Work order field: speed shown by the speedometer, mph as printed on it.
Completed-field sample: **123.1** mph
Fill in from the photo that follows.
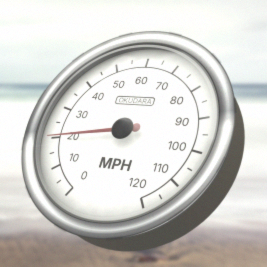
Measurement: **20** mph
